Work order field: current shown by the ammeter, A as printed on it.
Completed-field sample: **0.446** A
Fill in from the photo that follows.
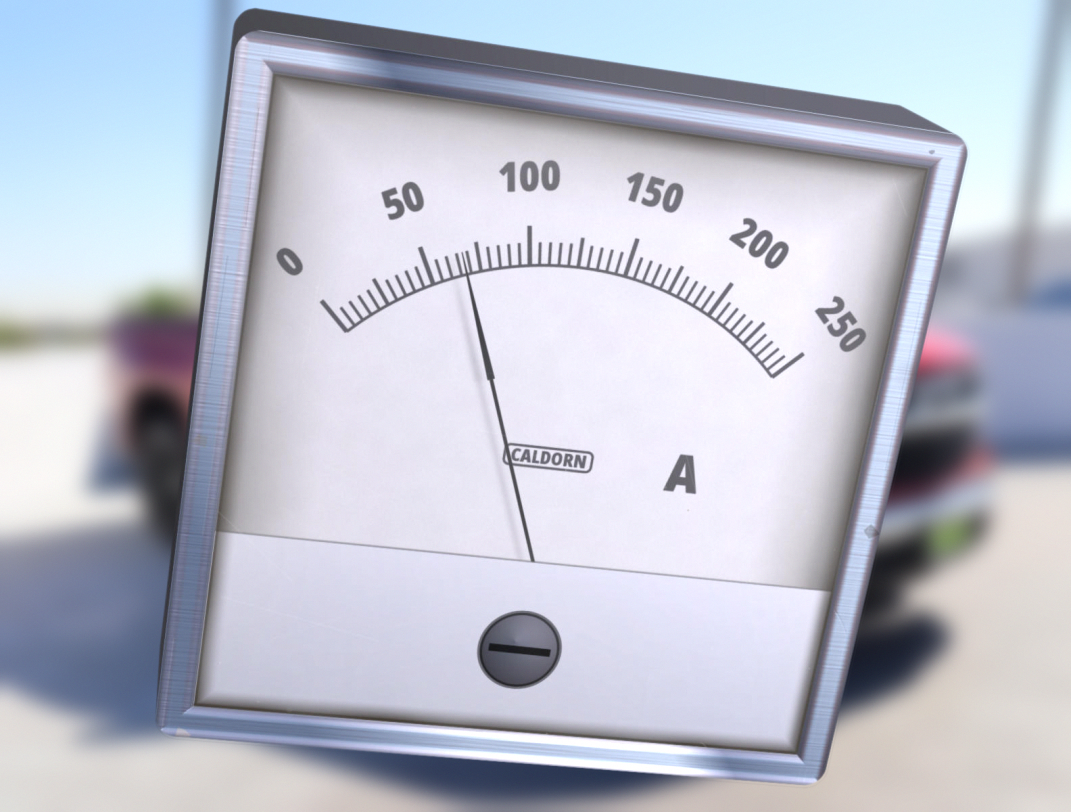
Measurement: **67.5** A
